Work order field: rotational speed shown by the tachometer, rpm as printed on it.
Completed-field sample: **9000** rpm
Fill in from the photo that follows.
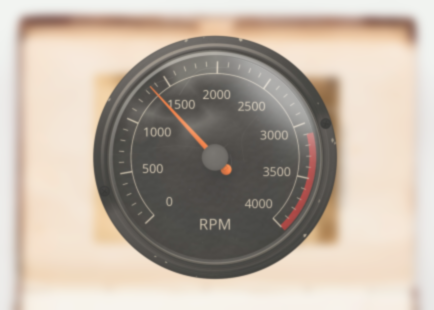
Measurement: **1350** rpm
